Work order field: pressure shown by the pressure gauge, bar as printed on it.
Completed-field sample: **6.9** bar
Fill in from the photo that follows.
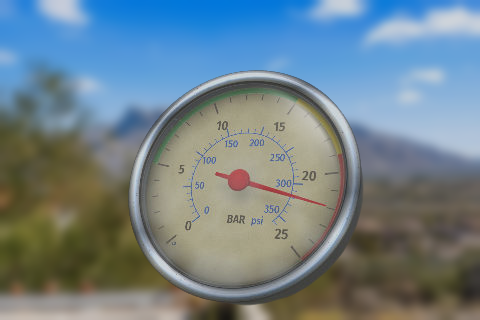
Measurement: **22** bar
